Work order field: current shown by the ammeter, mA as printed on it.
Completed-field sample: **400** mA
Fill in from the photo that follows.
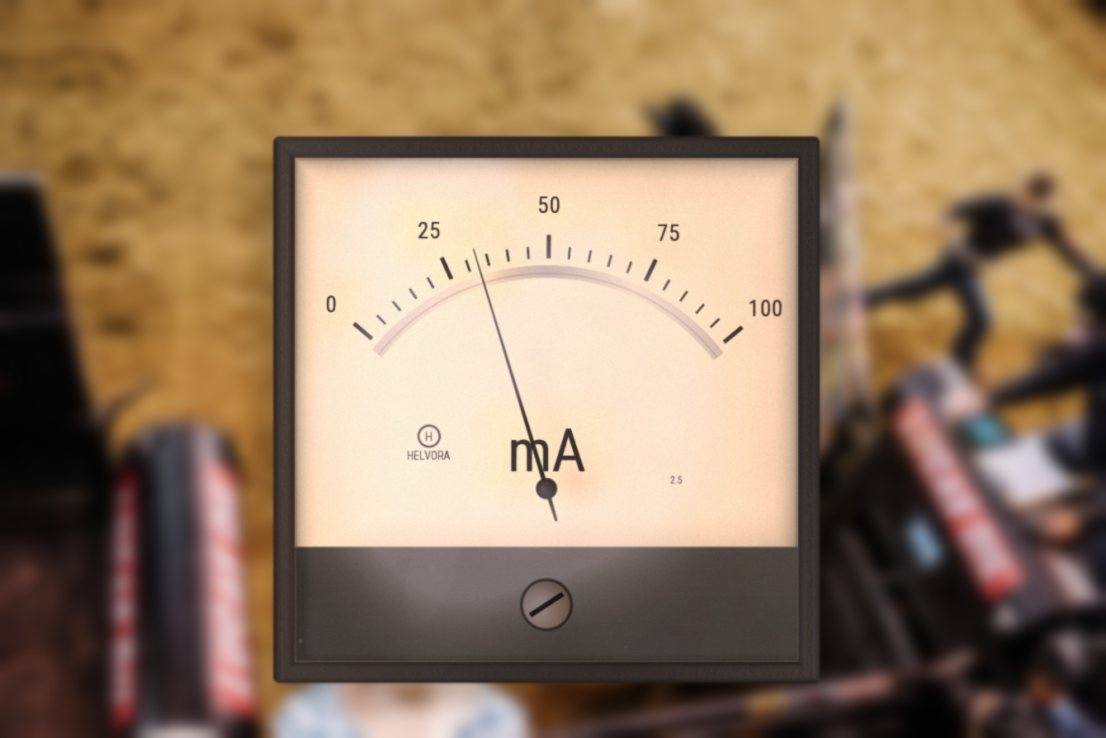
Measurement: **32.5** mA
